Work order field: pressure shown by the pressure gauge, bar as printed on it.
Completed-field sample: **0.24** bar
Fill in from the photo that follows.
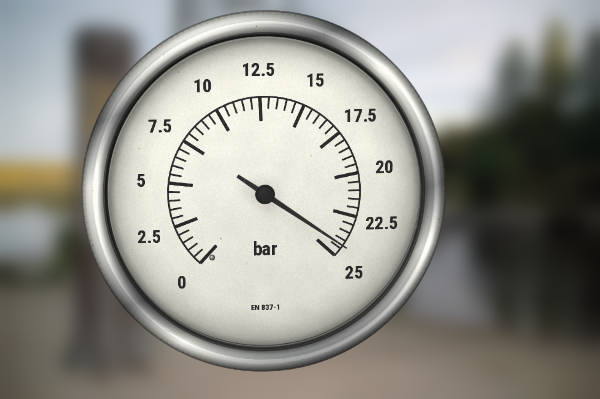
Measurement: **24.25** bar
